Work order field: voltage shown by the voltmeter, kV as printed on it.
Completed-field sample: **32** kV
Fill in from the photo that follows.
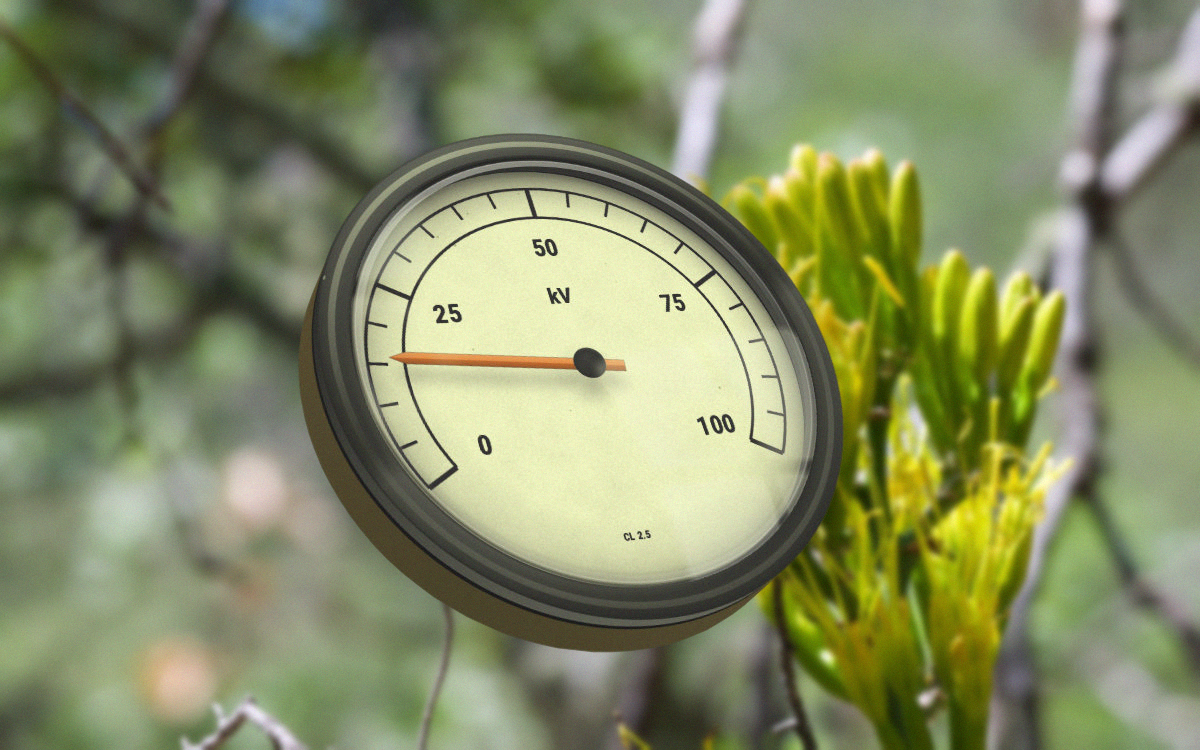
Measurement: **15** kV
